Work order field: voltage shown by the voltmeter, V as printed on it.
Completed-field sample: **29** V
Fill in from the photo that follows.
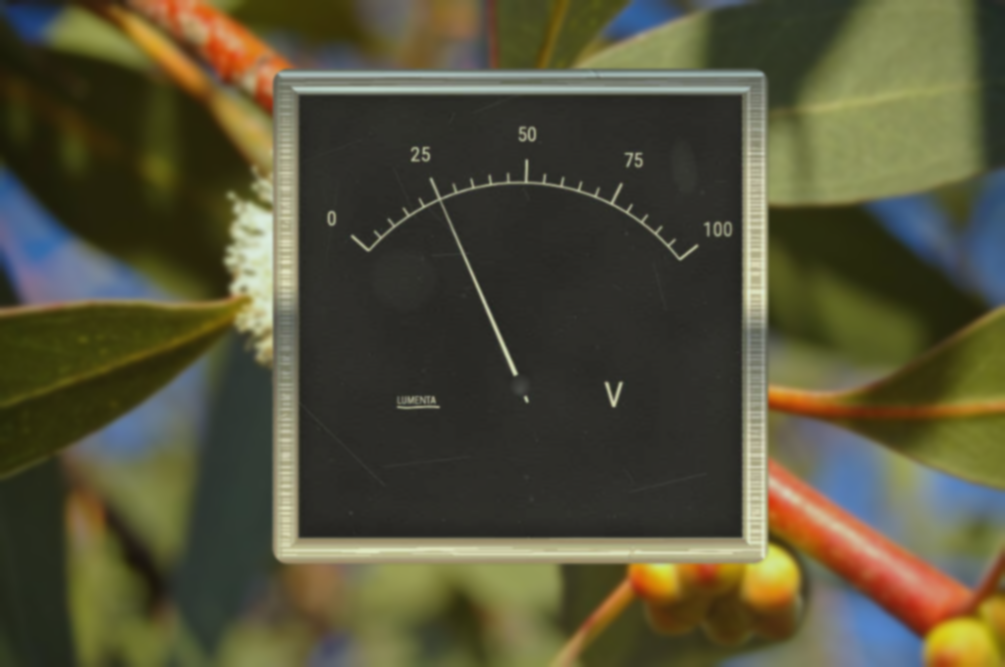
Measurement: **25** V
